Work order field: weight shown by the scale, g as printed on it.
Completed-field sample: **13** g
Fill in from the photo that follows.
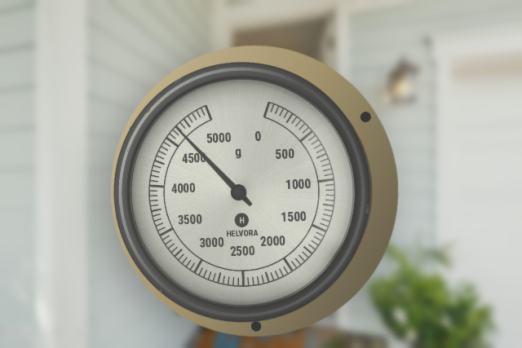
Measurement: **4650** g
